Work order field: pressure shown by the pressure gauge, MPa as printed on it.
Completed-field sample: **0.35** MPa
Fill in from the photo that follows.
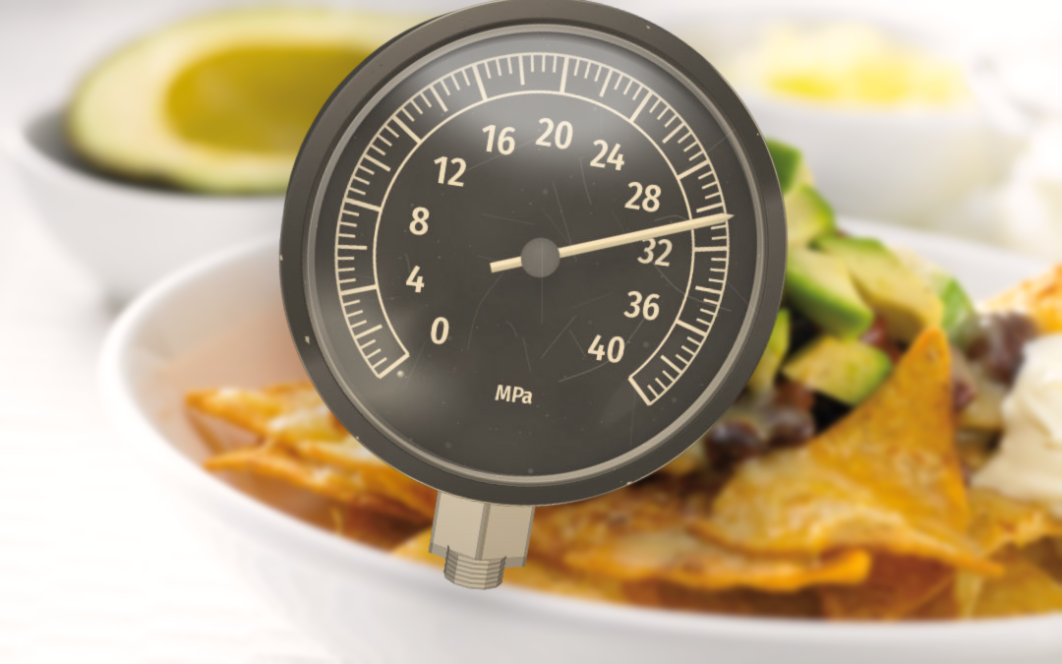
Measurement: **30.5** MPa
